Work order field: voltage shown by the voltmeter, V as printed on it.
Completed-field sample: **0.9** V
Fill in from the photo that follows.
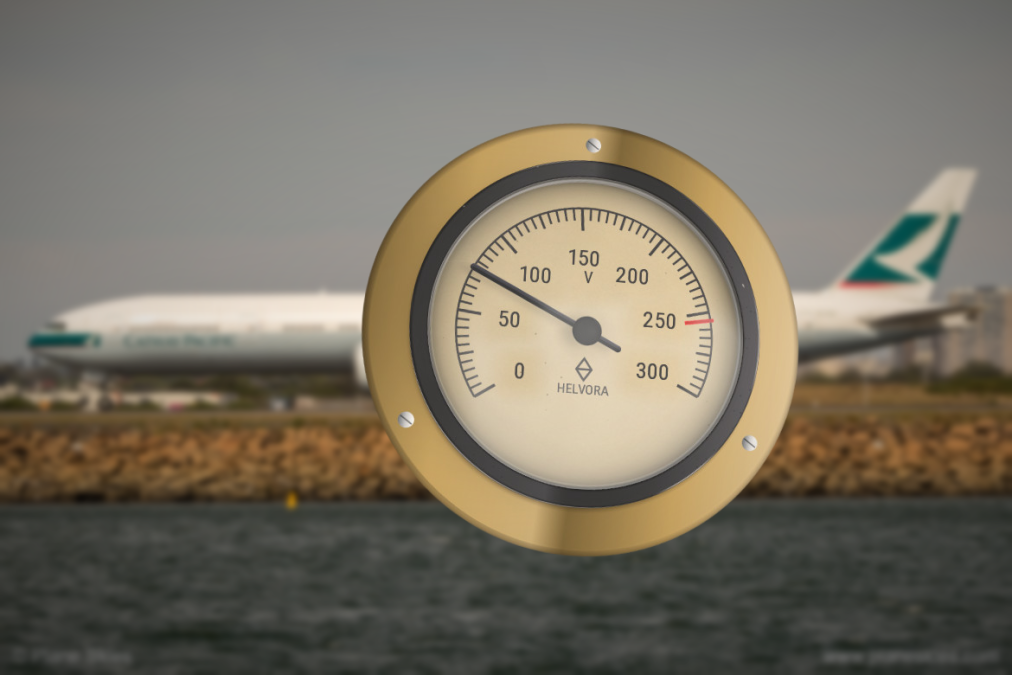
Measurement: **75** V
